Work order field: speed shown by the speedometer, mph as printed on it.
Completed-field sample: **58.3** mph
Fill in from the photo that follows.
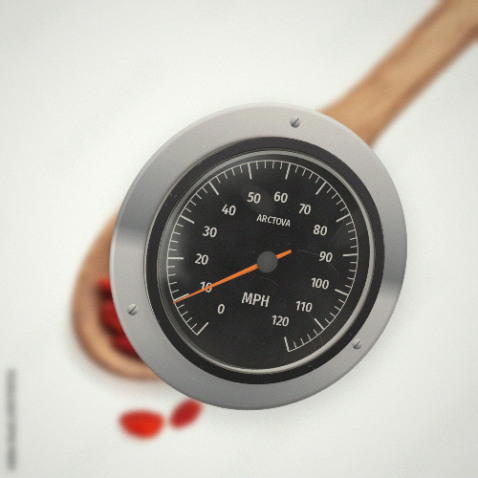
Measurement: **10** mph
